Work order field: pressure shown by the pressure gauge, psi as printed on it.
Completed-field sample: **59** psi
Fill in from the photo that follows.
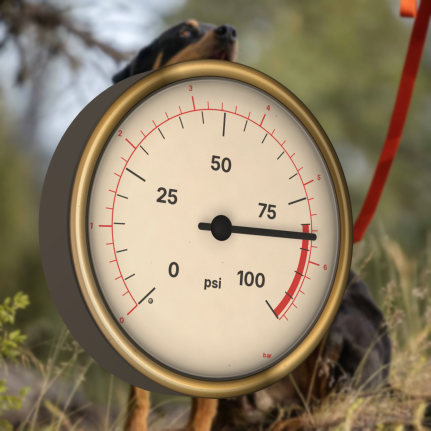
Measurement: **82.5** psi
